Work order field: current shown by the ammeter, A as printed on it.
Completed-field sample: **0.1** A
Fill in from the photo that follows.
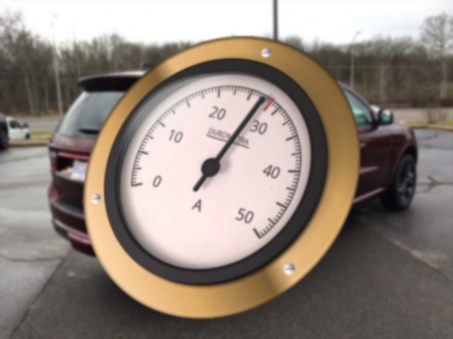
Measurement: **27.5** A
